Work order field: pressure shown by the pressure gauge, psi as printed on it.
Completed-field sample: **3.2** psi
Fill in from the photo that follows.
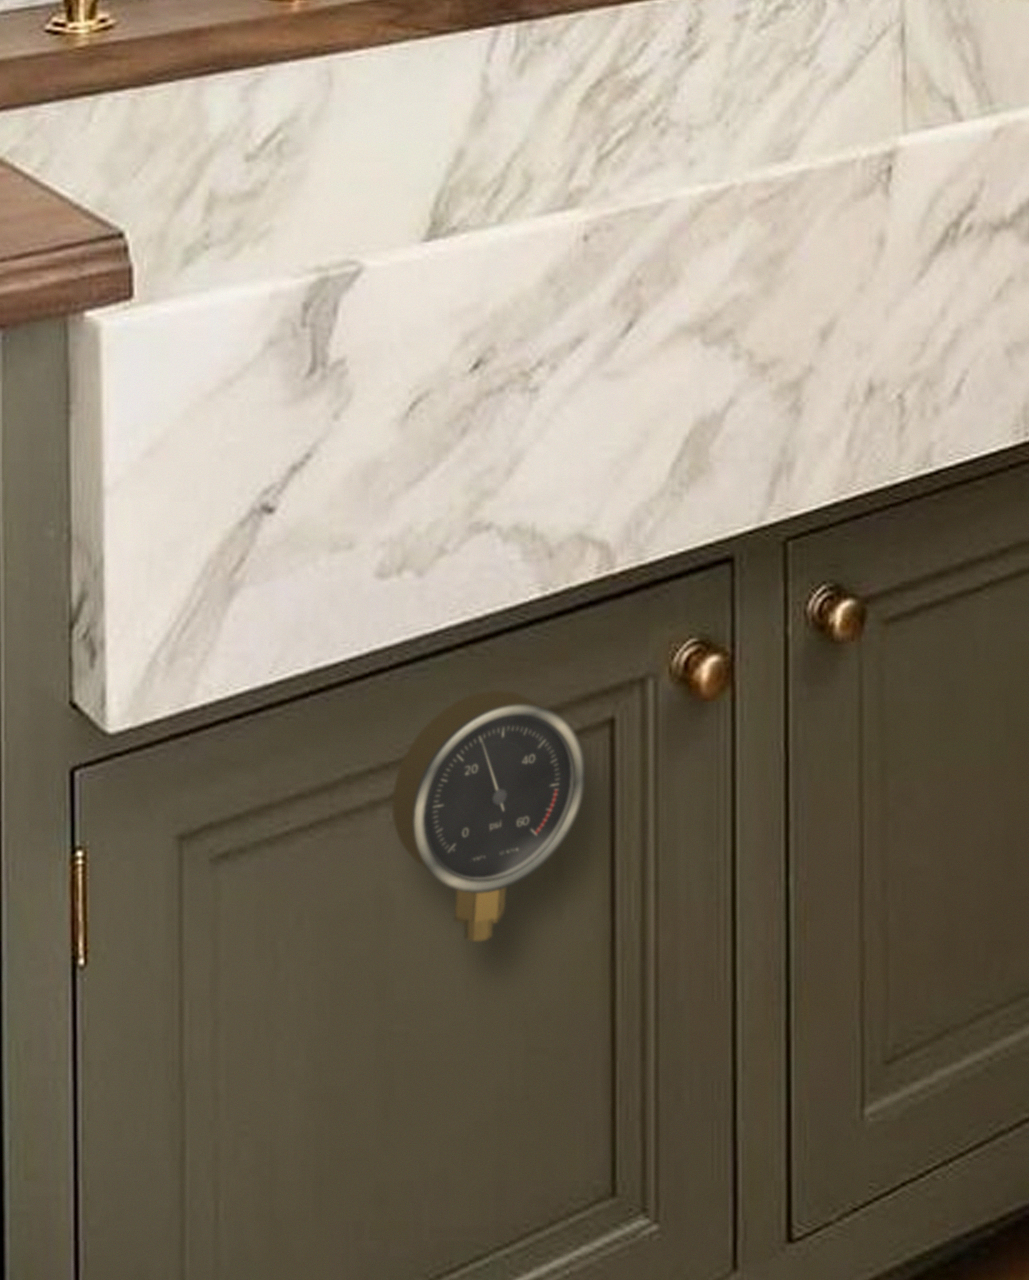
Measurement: **25** psi
